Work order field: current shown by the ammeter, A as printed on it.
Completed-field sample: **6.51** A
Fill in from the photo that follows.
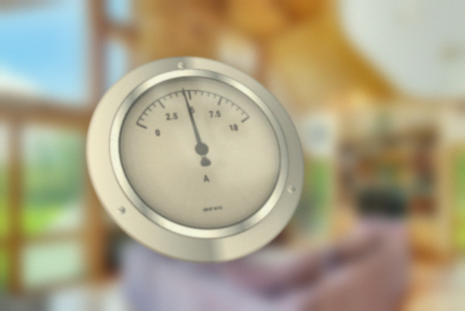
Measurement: **4.5** A
